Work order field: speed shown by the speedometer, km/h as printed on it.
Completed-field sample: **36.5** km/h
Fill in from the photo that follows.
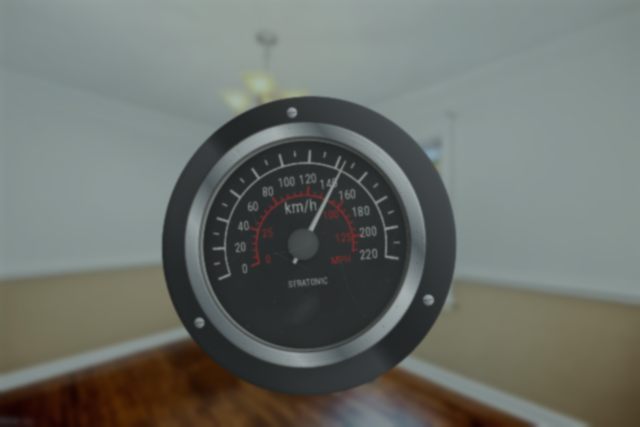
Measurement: **145** km/h
